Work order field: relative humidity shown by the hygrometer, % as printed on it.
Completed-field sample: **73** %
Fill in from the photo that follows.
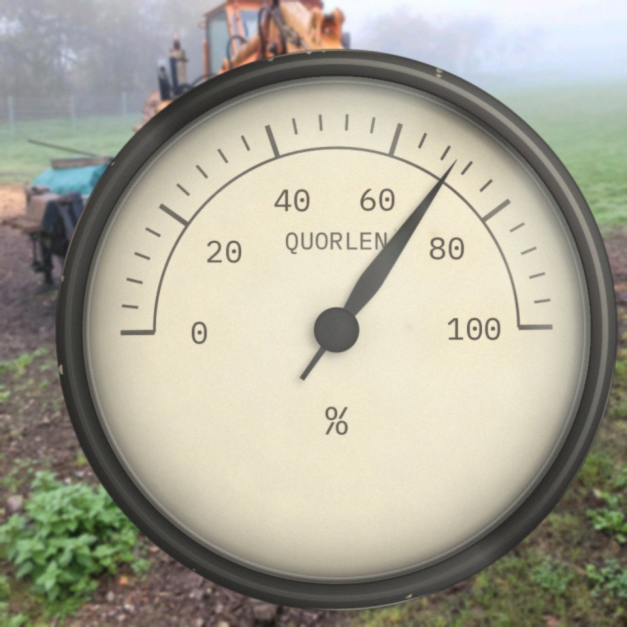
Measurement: **70** %
